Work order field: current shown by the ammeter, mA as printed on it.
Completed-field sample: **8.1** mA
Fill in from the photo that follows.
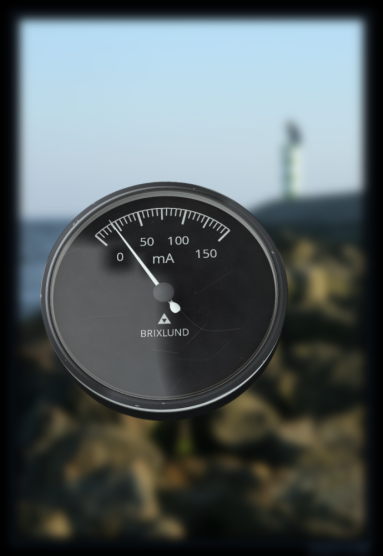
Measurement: **20** mA
